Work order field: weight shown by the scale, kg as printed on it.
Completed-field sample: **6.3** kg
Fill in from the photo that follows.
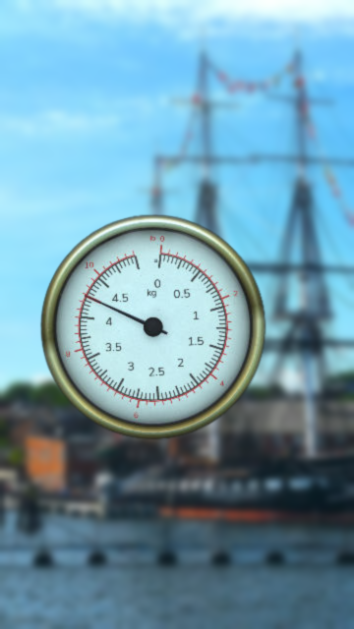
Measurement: **4.25** kg
